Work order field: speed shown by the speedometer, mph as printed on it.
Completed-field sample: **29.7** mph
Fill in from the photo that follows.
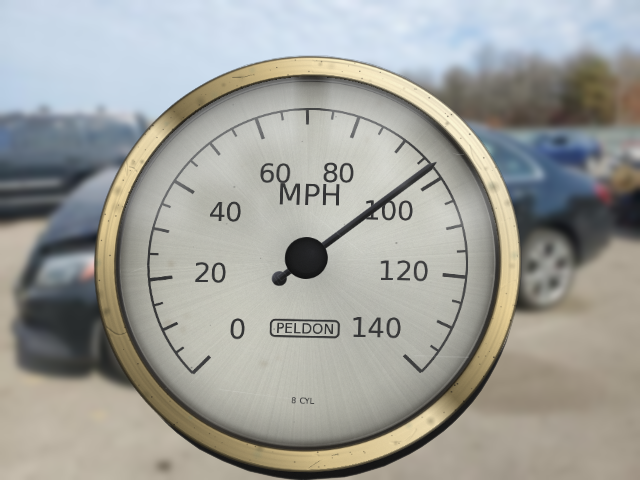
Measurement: **97.5** mph
